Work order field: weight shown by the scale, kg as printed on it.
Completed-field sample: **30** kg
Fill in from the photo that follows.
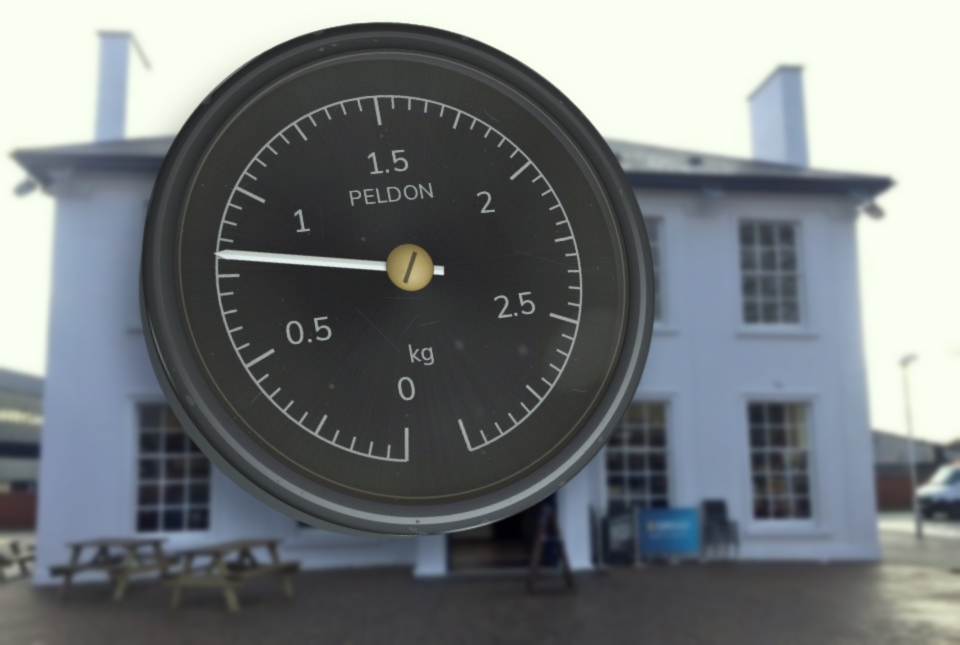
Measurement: **0.8** kg
